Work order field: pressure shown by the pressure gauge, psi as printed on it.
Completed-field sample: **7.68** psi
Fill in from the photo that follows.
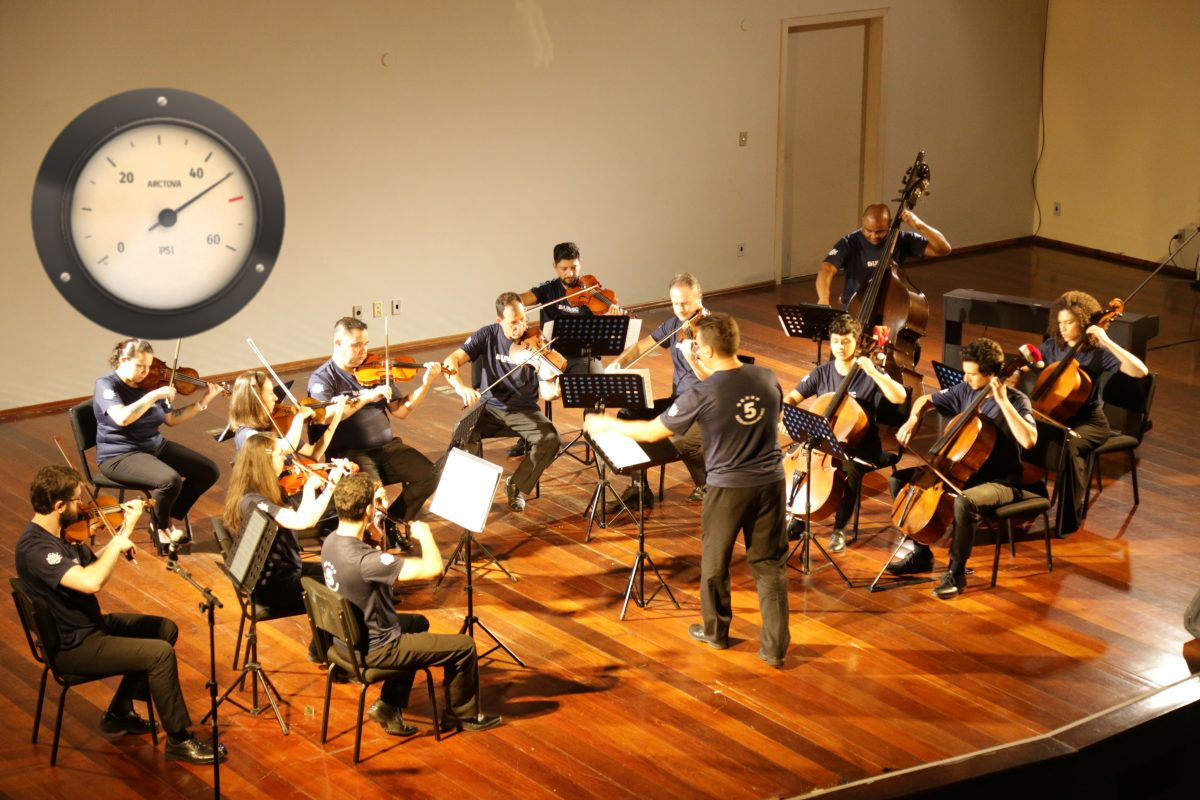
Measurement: **45** psi
